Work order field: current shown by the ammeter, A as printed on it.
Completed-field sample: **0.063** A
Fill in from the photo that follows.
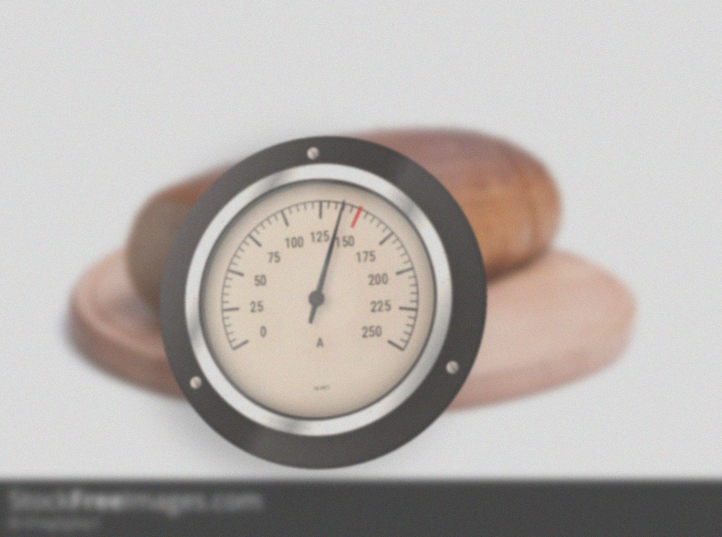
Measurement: **140** A
